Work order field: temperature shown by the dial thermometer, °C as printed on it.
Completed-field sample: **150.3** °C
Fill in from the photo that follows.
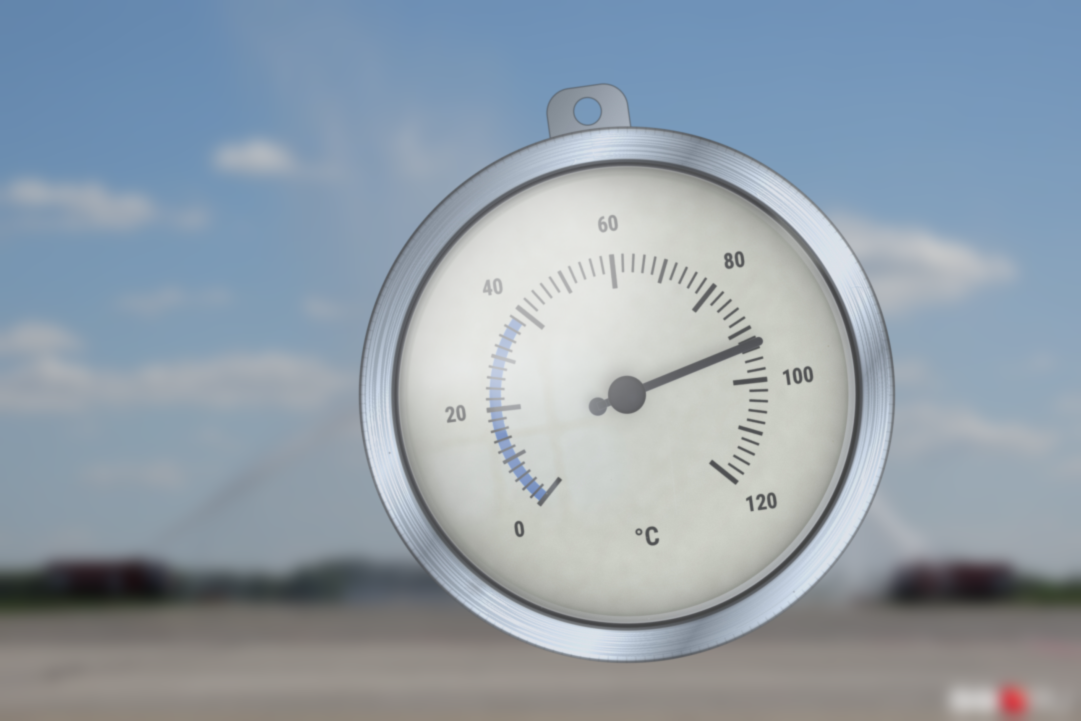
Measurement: **93** °C
